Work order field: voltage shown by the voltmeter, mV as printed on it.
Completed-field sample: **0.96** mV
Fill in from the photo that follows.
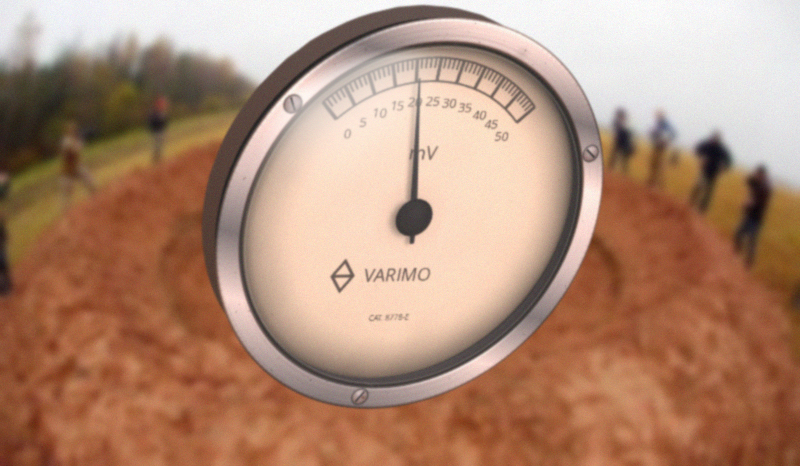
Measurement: **20** mV
